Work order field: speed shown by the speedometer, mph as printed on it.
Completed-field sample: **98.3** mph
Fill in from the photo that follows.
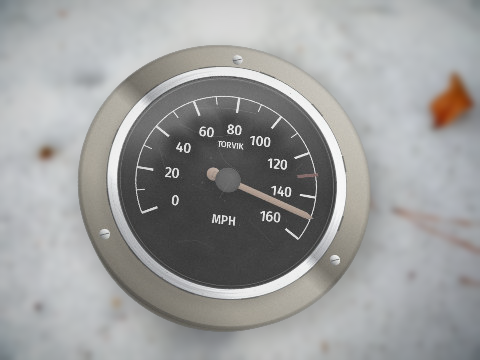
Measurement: **150** mph
